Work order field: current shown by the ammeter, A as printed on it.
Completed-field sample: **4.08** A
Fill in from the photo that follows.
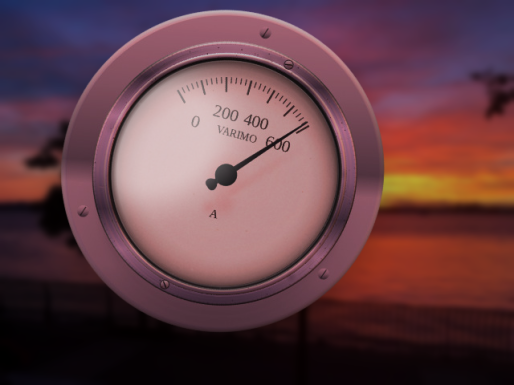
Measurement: **580** A
